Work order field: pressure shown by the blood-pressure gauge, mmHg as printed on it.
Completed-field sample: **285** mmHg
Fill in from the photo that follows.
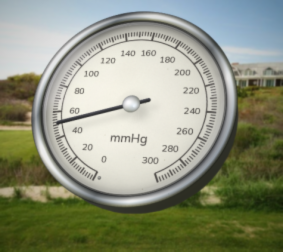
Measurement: **50** mmHg
